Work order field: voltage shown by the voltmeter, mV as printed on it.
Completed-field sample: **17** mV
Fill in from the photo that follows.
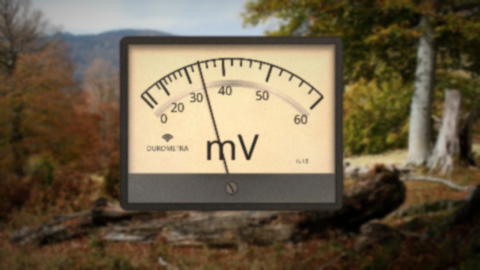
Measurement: **34** mV
